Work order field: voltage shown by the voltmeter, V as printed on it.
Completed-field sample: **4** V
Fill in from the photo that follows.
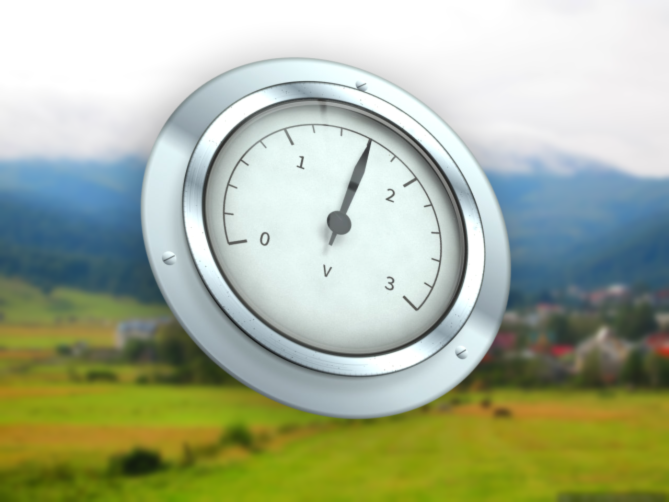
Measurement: **1.6** V
